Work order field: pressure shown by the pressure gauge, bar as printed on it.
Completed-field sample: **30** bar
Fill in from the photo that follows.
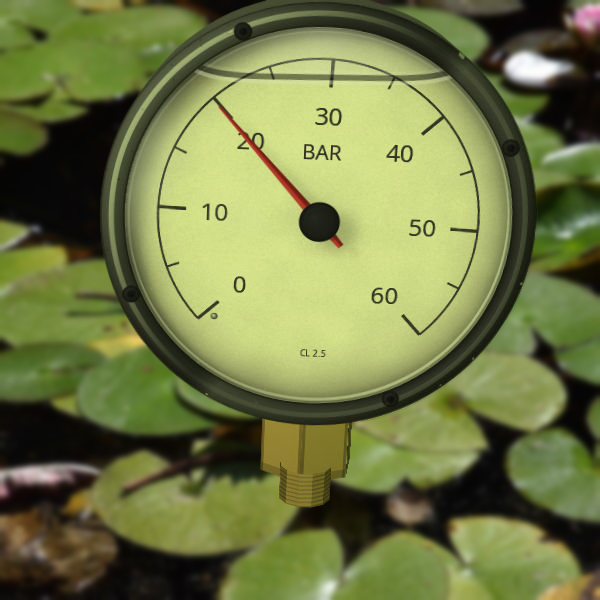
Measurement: **20** bar
